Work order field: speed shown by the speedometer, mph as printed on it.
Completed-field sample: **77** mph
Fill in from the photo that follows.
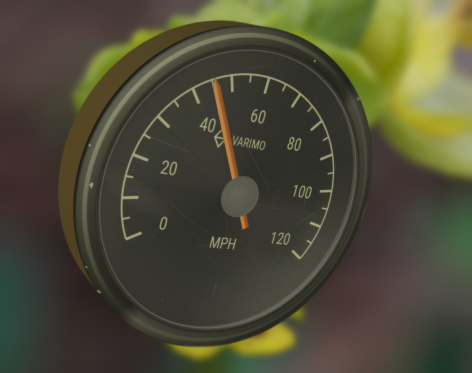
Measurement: **45** mph
